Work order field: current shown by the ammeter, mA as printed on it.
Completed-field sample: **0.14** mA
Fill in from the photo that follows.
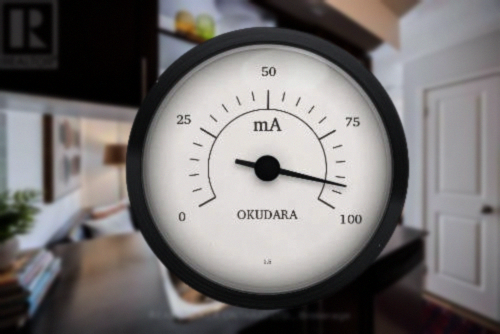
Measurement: **92.5** mA
